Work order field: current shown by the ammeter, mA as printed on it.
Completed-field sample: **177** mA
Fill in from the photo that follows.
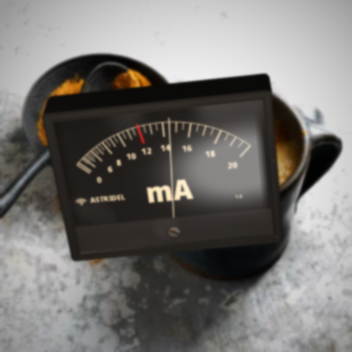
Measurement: **14.5** mA
